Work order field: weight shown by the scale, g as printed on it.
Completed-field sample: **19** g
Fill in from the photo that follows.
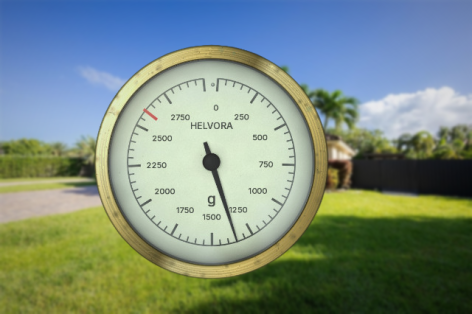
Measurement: **1350** g
